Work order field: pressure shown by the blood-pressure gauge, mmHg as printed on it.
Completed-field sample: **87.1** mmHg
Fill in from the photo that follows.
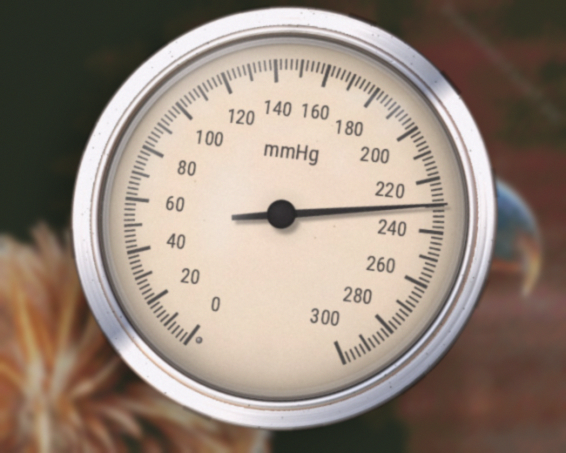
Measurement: **230** mmHg
